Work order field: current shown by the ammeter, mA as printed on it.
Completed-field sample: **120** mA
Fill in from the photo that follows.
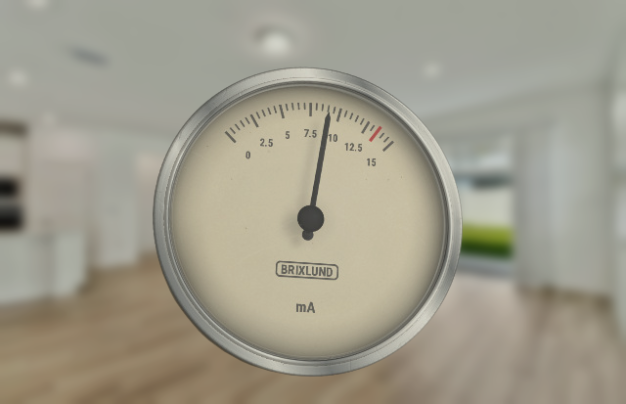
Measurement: **9** mA
